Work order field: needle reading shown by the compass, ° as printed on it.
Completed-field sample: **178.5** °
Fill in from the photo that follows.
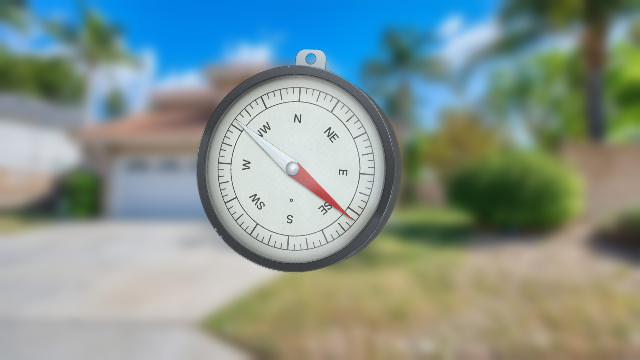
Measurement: **125** °
